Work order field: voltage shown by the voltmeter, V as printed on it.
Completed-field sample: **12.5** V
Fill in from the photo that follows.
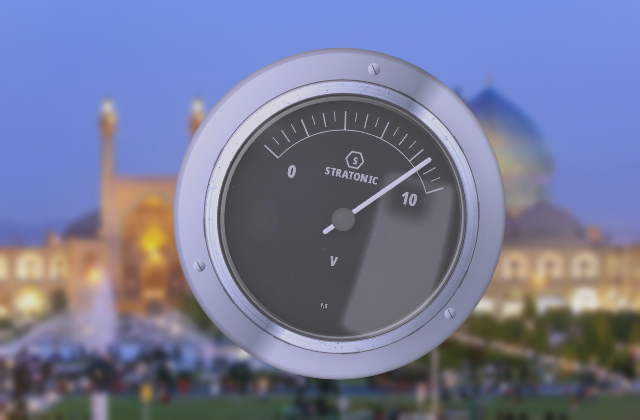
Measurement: **8.5** V
